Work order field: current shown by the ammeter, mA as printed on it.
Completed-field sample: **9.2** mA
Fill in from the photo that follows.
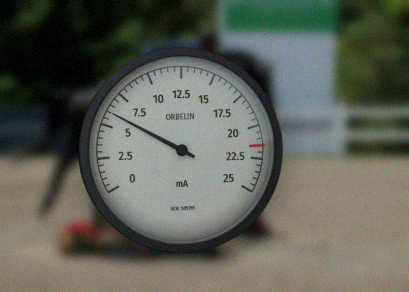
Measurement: **6** mA
